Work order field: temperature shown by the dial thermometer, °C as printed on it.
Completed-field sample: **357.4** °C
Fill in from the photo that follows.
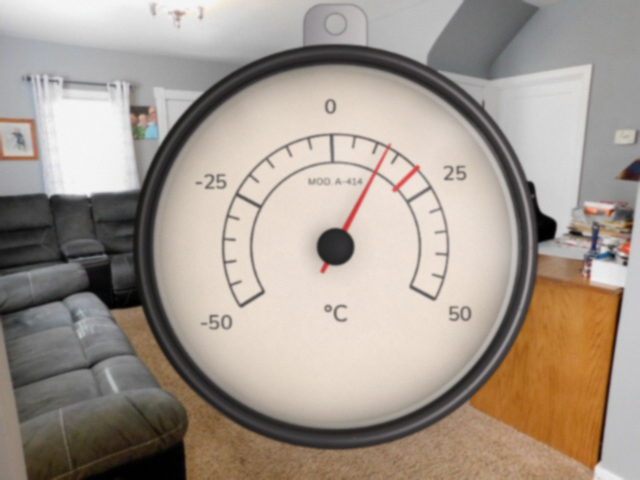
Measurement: **12.5** °C
